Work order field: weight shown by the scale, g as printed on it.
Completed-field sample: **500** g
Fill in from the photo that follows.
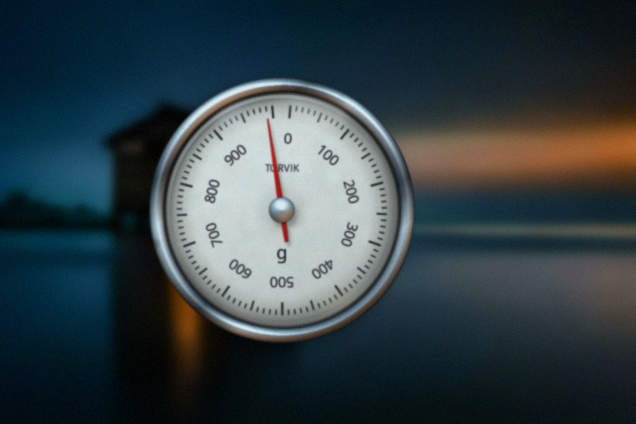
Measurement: **990** g
